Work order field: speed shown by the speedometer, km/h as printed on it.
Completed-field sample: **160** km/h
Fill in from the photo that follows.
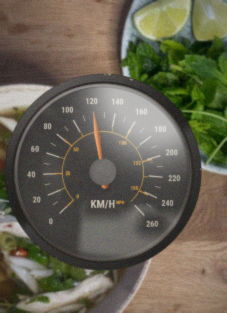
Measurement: **120** km/h
